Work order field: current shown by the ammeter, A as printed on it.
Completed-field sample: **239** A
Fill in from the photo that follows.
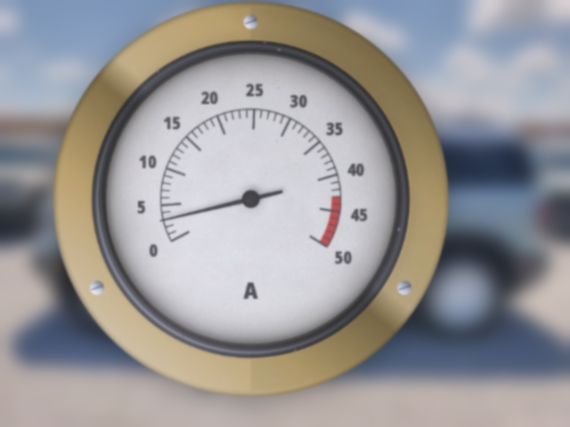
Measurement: **3** A
